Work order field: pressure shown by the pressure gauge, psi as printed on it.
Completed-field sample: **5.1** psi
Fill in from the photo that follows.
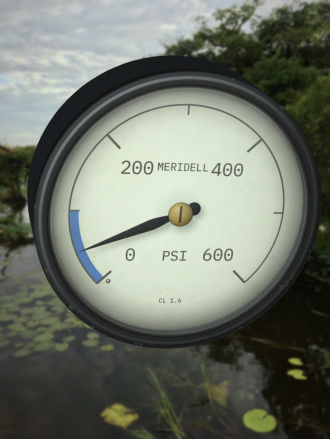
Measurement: **50** psi
